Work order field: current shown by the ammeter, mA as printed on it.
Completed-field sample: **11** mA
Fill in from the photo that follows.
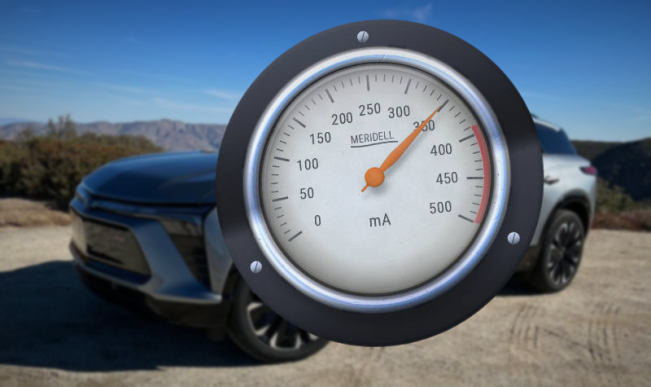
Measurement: **350** mA
